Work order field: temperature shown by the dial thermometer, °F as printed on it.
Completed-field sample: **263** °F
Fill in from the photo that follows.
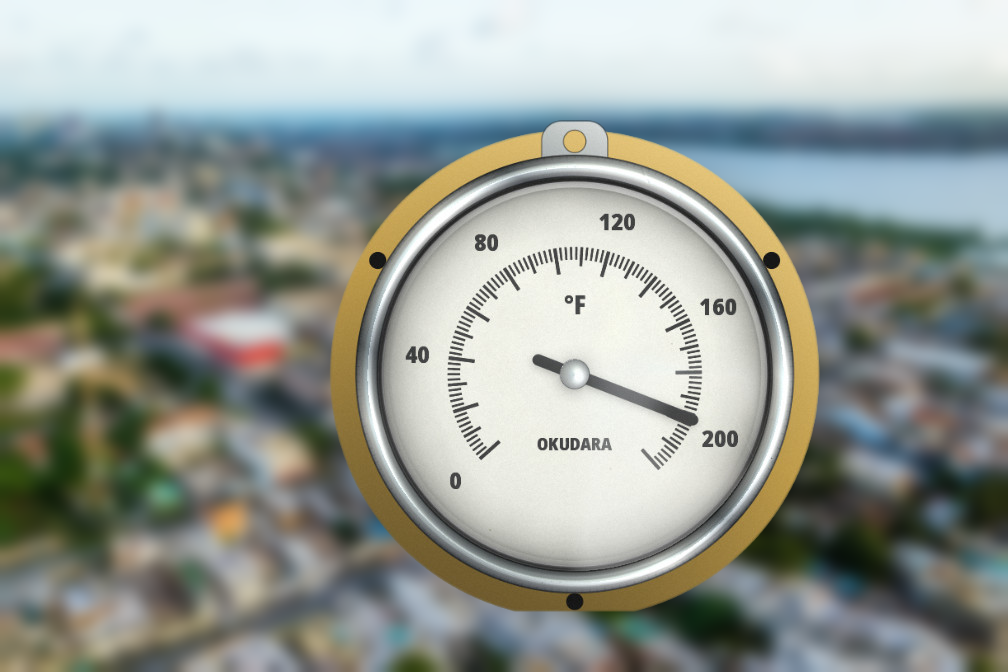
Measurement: **198** °F
